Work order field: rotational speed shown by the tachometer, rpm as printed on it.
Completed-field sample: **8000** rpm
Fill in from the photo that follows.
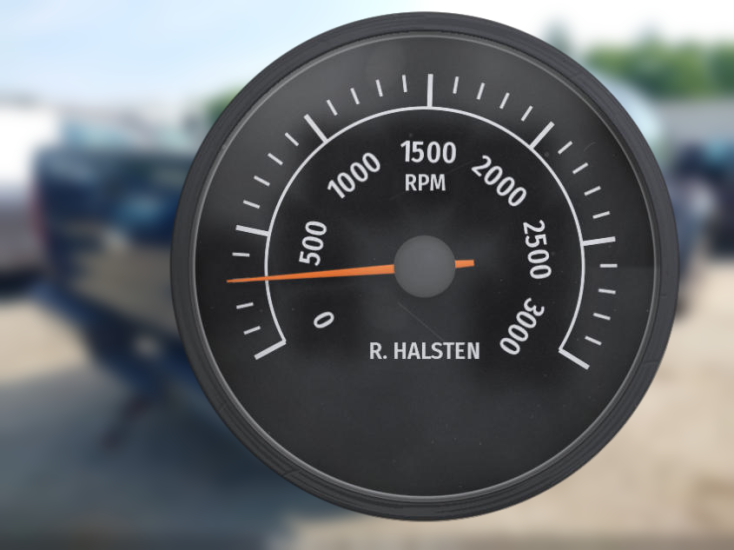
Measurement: **300** rpm
